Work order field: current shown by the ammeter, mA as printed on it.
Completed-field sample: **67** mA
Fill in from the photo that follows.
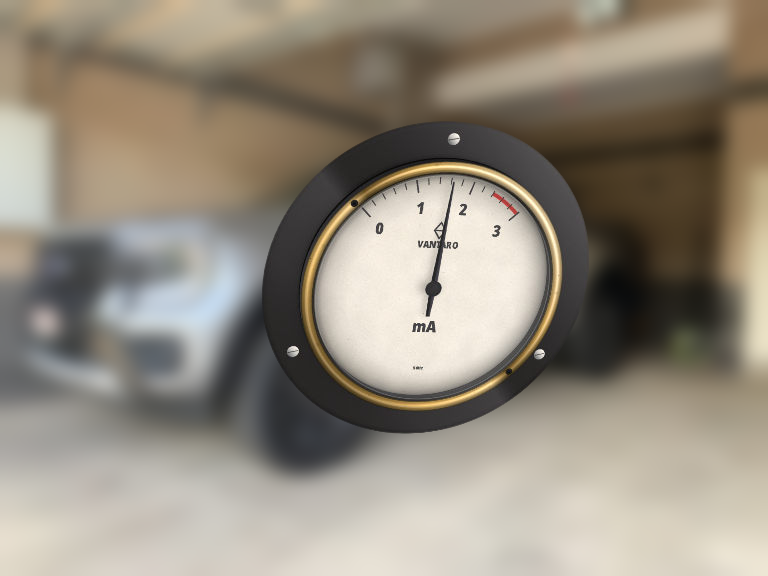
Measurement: **1.6** mA
